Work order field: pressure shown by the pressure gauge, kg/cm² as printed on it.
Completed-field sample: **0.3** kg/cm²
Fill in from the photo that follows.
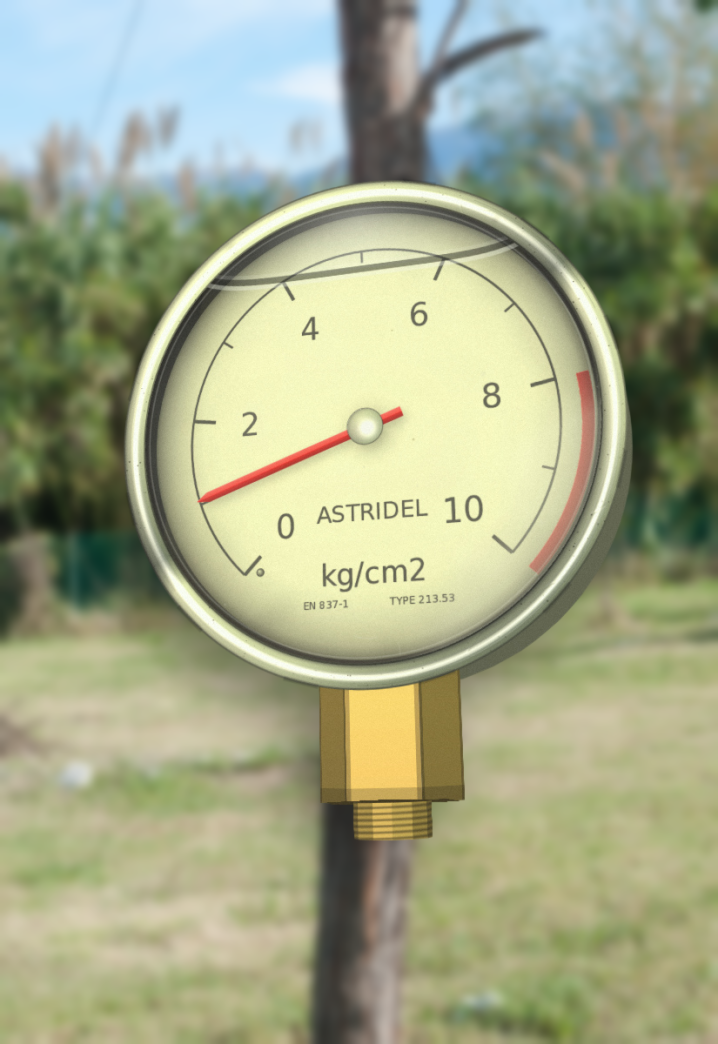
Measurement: **1** kg/cm²
